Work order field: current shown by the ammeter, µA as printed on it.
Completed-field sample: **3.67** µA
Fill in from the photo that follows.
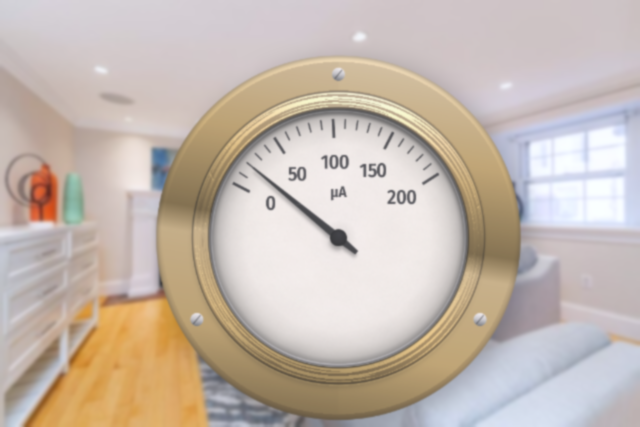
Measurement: **20** µA
